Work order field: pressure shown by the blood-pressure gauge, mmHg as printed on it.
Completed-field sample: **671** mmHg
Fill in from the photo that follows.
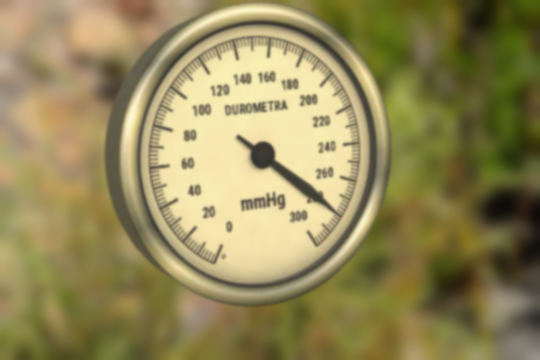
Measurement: **280** mmHg
